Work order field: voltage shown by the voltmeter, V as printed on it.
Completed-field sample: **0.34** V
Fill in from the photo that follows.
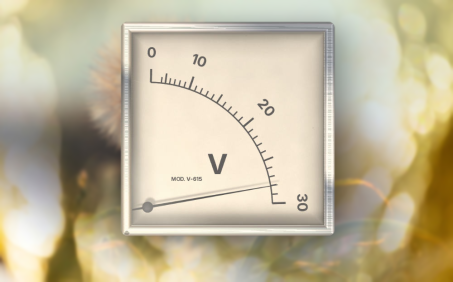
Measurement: **28** V
